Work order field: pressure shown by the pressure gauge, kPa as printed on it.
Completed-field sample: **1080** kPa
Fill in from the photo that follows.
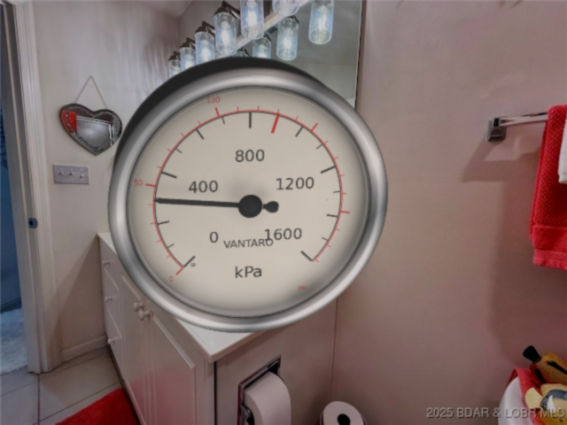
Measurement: **300** kPa
